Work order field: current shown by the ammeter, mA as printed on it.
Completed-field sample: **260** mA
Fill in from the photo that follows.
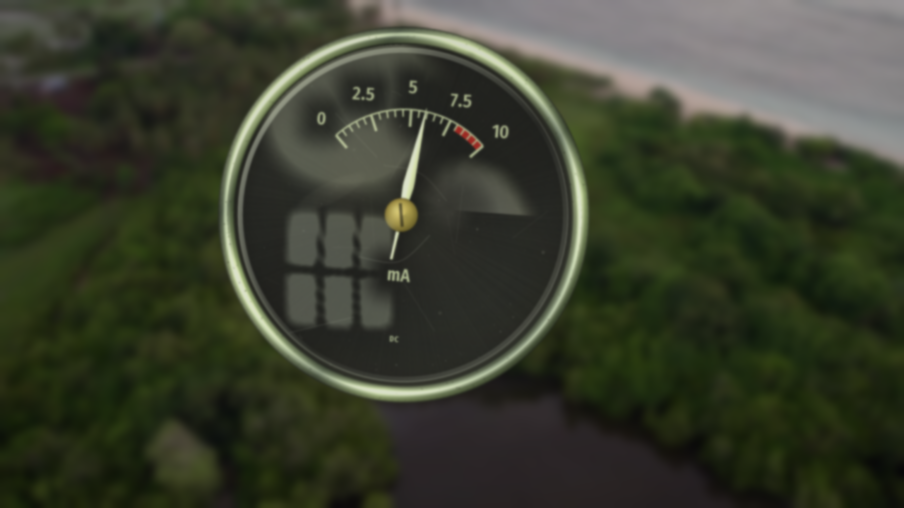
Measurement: **6** mA
